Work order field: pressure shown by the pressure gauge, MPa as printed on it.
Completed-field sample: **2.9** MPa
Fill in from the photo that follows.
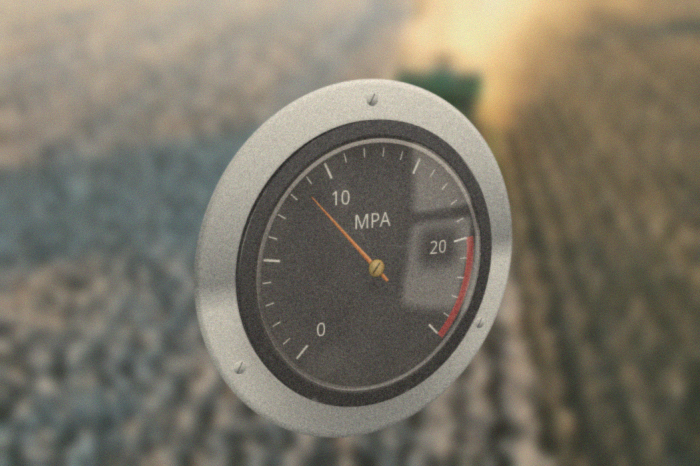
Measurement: **8.5** MPa
